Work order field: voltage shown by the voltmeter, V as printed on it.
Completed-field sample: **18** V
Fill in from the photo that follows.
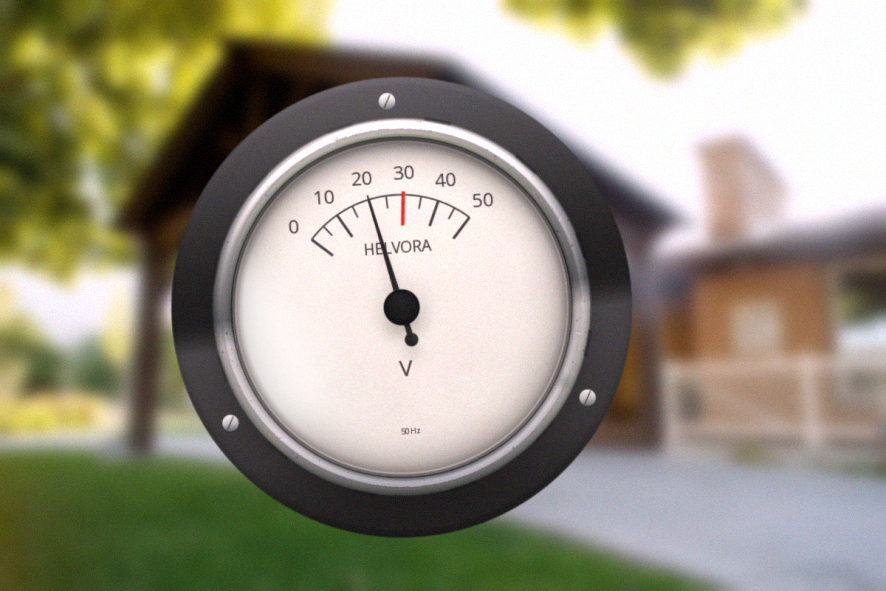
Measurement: **20** V
